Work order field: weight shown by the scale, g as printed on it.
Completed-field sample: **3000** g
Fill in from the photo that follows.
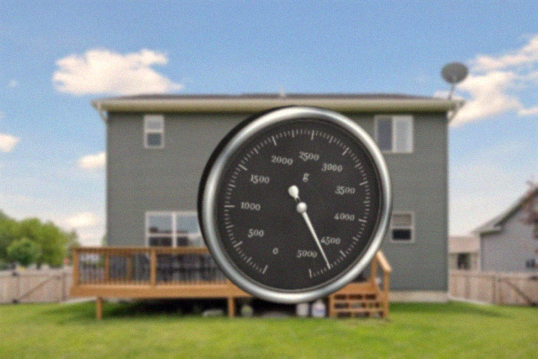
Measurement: **4750** g
